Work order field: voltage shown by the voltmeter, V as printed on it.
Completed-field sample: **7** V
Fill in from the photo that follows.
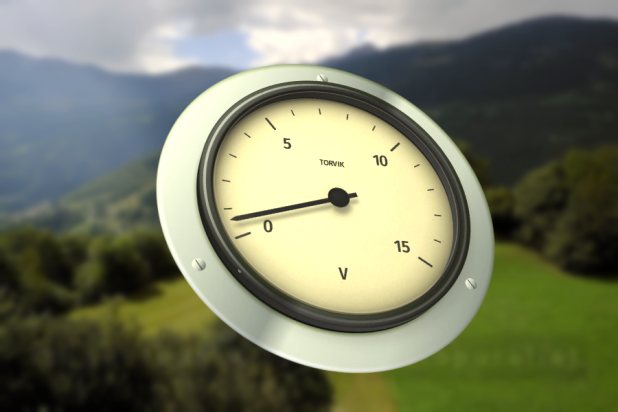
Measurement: **0.5** V
